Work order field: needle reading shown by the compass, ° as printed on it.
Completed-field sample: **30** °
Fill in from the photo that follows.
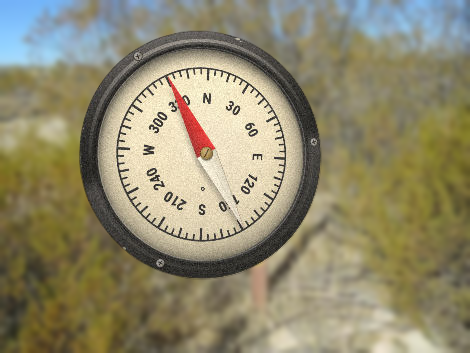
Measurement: **330** °
